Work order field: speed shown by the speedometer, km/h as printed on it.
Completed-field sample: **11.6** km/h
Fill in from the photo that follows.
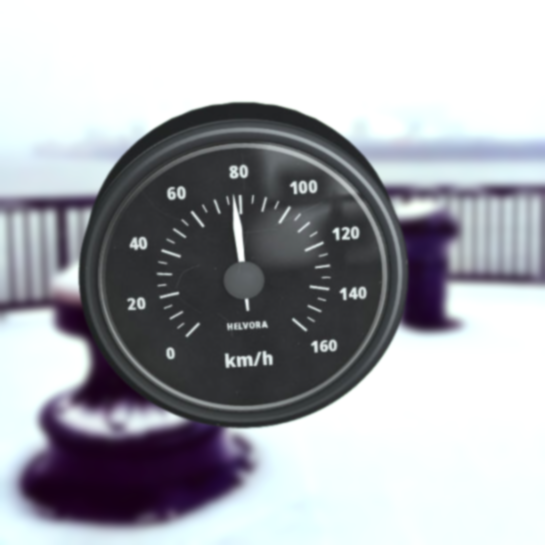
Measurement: **77.5** km/h
